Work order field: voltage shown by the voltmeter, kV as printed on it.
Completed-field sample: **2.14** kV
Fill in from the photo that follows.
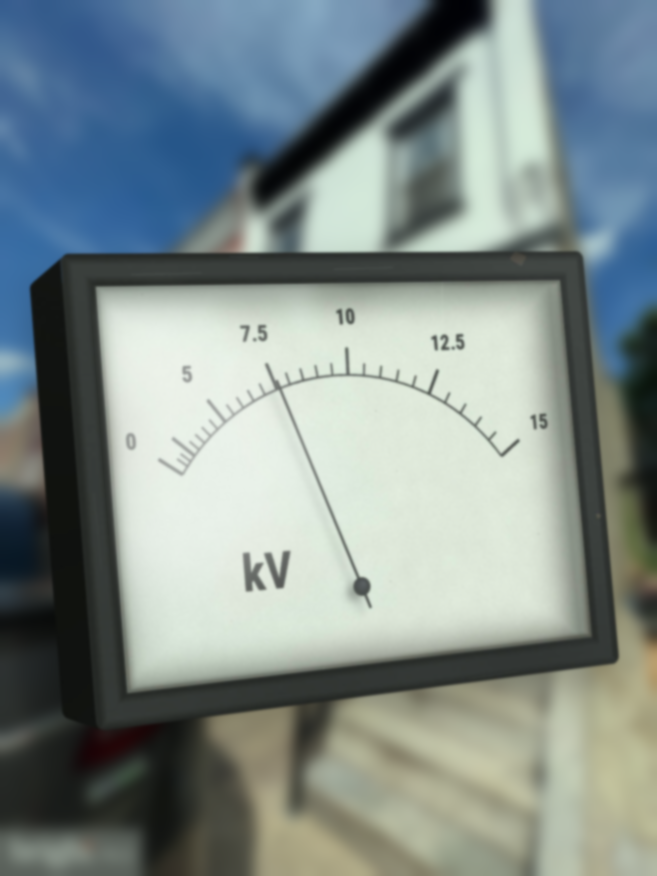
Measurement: **7.5** kV
